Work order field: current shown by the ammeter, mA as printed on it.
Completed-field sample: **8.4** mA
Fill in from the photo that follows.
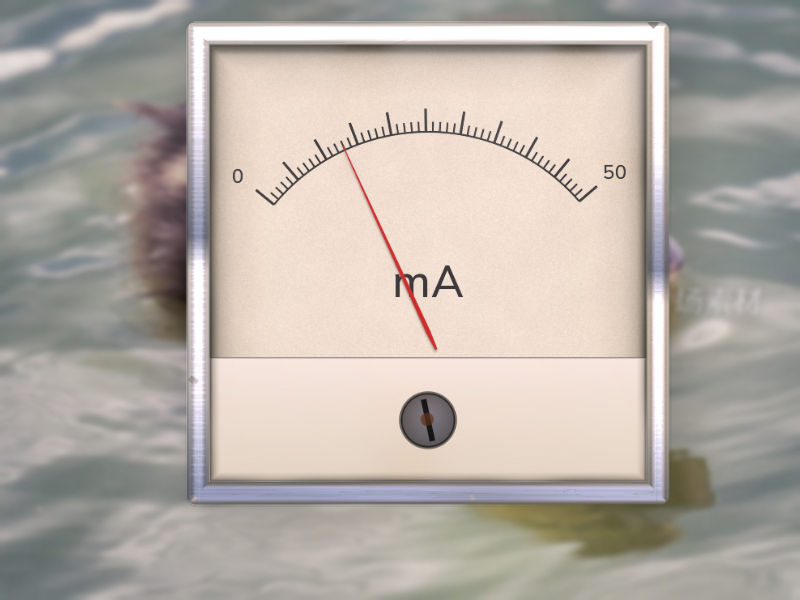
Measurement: **13** mA
